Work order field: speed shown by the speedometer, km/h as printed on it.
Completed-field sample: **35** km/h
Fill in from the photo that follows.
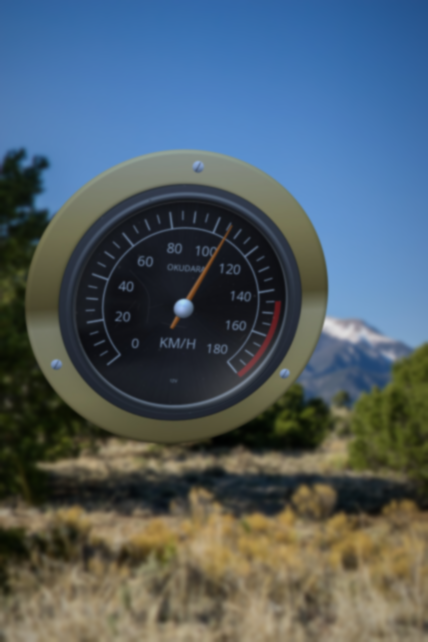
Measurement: **105** km/h
